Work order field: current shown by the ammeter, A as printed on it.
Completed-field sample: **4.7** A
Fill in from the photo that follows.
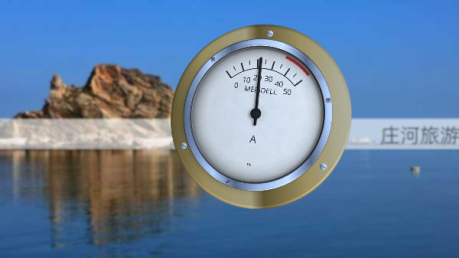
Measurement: **22.5** A
